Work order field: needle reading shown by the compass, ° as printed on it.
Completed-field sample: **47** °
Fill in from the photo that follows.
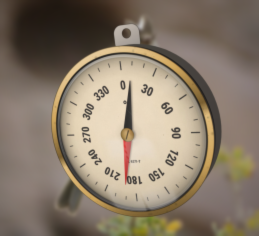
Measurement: **190** °
